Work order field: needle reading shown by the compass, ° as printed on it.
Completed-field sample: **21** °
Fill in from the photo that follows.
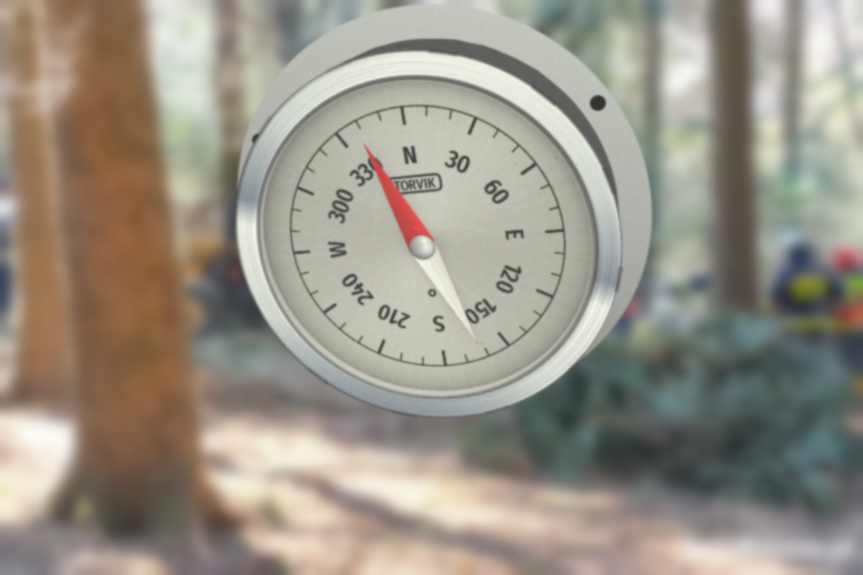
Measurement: **340** °
